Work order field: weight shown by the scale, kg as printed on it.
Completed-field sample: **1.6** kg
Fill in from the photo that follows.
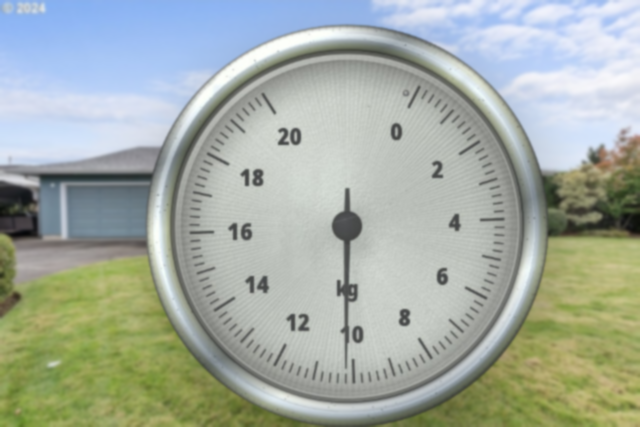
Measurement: **10.2** kg
